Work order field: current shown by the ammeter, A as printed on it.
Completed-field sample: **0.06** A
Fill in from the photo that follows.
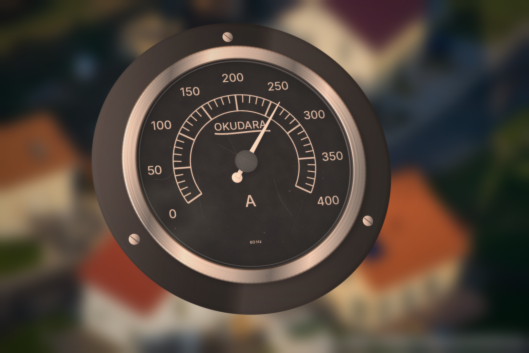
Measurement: **260** A
